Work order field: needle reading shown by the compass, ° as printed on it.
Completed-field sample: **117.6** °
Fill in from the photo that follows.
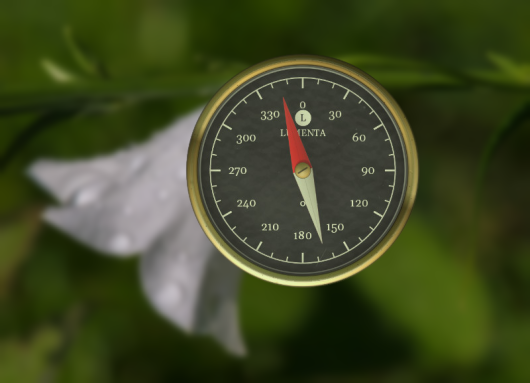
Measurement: **345** °
